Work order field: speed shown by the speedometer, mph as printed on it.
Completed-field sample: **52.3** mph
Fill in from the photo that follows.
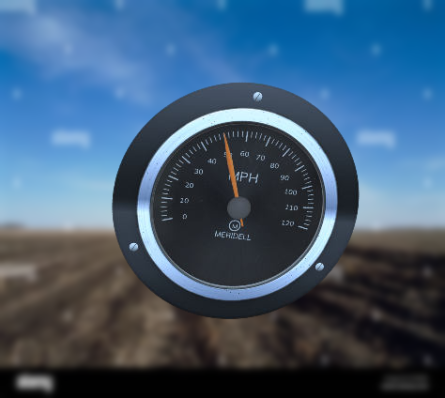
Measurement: **50** mph
